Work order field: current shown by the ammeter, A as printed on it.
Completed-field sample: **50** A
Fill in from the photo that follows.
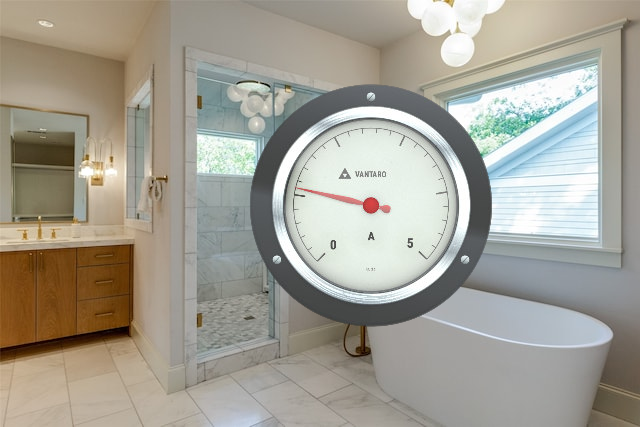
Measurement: **1.1** A
